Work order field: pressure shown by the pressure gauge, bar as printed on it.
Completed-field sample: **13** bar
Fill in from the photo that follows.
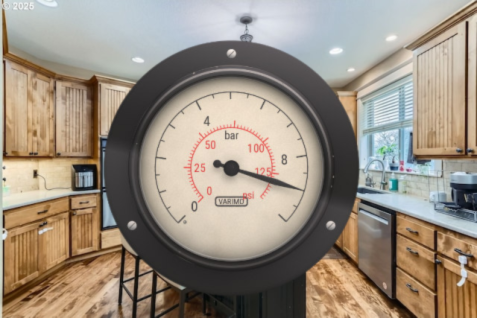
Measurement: **9** bar
